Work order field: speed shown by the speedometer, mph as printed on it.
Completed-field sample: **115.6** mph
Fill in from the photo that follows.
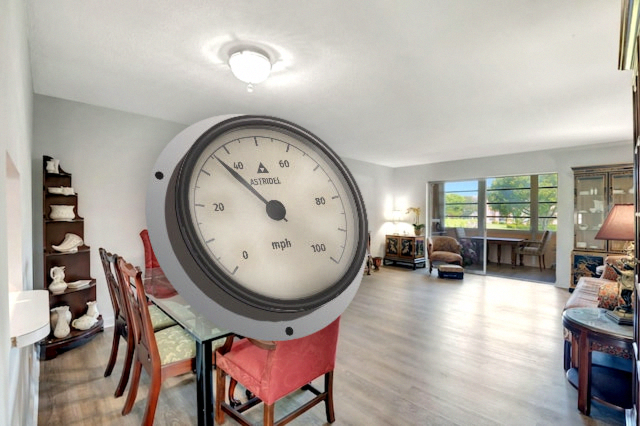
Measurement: **35** mph
